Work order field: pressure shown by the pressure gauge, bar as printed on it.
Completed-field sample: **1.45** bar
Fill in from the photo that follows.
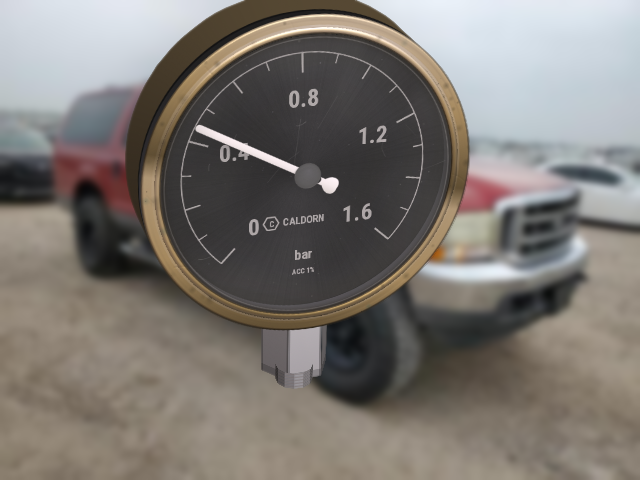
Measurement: **0.45** bar
